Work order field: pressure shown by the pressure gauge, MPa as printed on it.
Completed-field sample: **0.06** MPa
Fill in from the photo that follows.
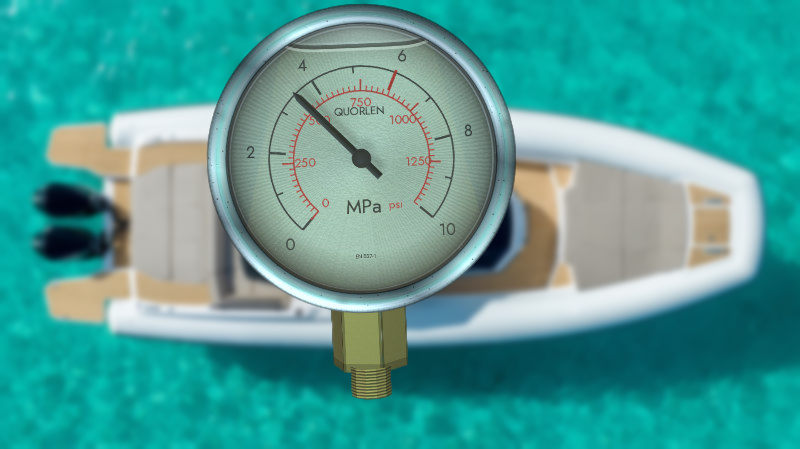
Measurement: **3.5** MPa
